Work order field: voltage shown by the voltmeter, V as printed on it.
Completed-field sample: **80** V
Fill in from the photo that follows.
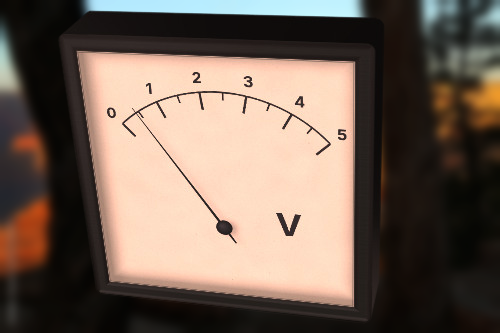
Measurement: **0.5** V
